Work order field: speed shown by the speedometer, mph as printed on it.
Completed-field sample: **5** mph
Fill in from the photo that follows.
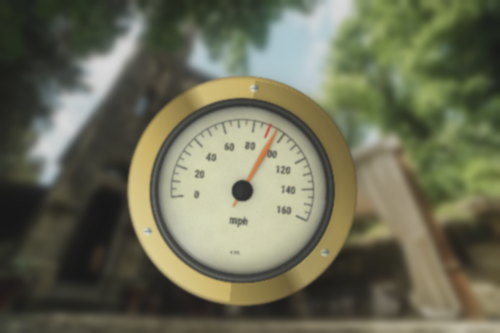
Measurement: **95** mph
